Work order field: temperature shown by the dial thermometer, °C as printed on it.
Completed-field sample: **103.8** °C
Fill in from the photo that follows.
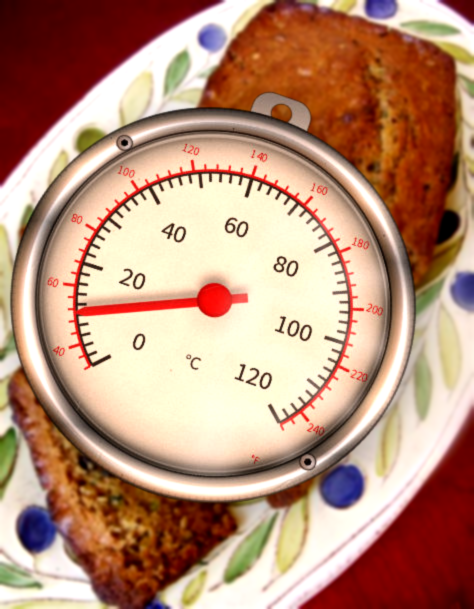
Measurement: **10** °C
